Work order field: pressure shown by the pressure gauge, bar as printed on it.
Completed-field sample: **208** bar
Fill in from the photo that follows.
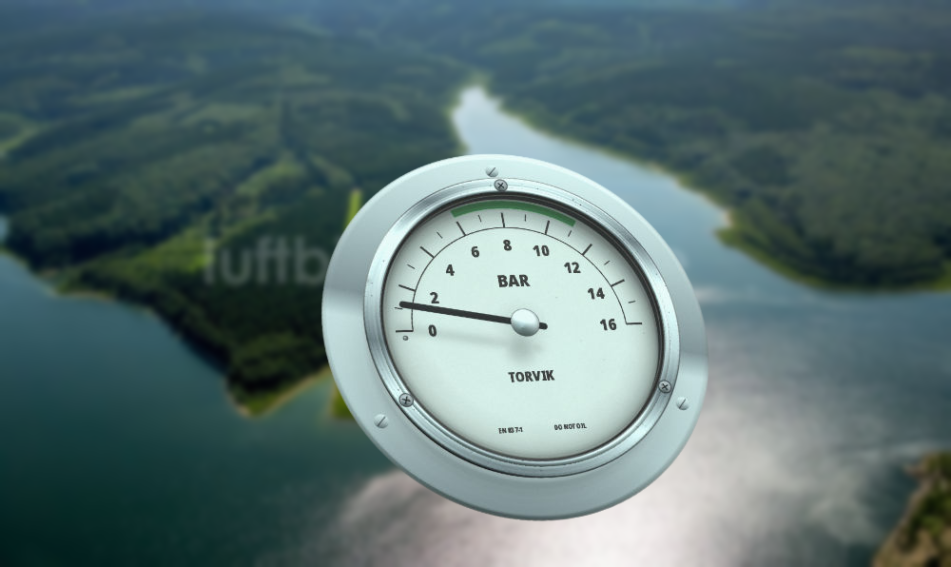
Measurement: **1** bar
